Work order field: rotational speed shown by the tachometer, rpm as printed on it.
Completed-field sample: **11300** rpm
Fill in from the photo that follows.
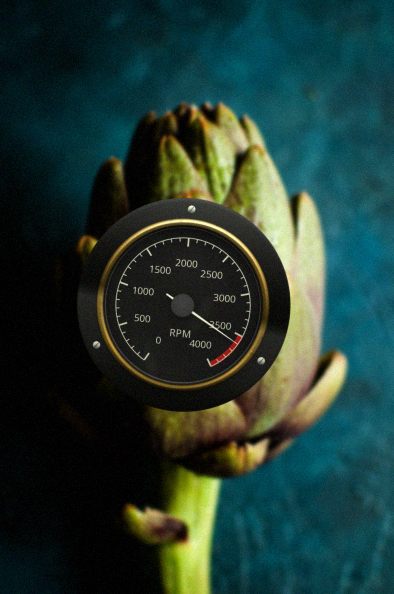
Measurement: **3600** rpm
